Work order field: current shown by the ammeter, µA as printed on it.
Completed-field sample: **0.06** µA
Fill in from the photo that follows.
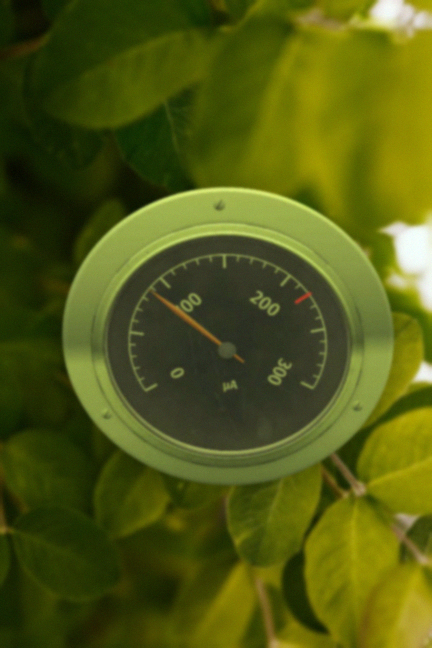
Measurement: **90** µA
